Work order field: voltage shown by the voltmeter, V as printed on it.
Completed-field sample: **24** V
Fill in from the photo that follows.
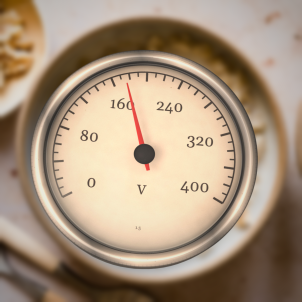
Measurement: **175** V
